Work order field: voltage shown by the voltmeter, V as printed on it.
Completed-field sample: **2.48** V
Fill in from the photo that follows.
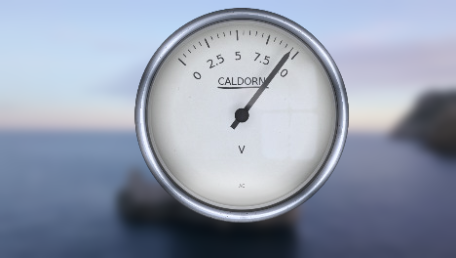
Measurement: **9.5** V
